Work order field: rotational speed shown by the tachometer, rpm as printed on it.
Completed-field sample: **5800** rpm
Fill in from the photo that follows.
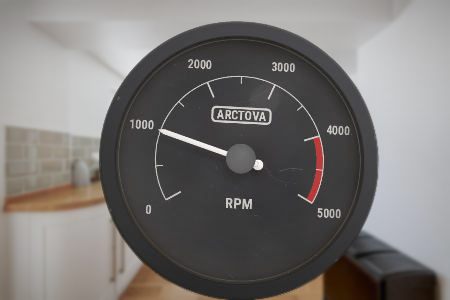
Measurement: **1000** rpm
